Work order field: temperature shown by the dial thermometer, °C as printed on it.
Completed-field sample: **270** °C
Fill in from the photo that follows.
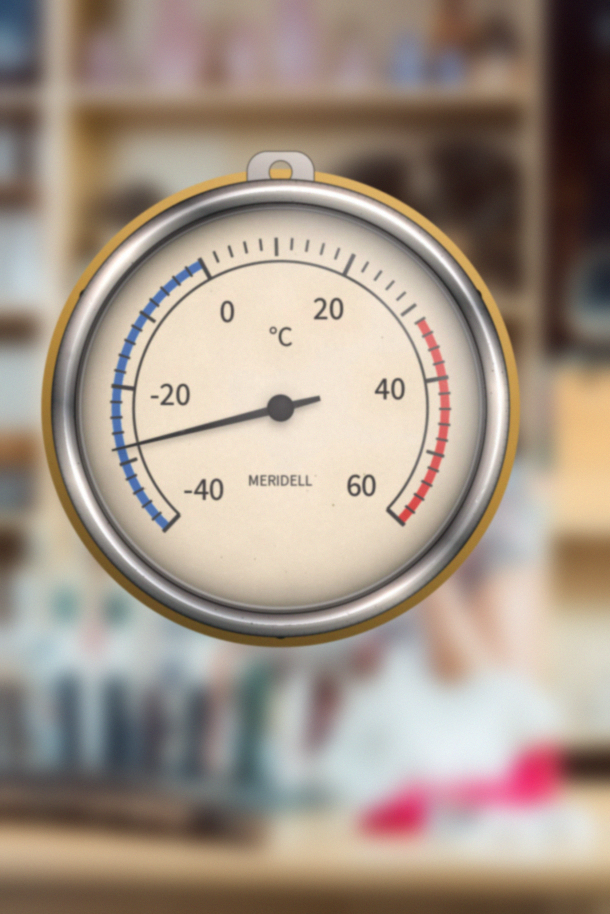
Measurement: **-28** °C
